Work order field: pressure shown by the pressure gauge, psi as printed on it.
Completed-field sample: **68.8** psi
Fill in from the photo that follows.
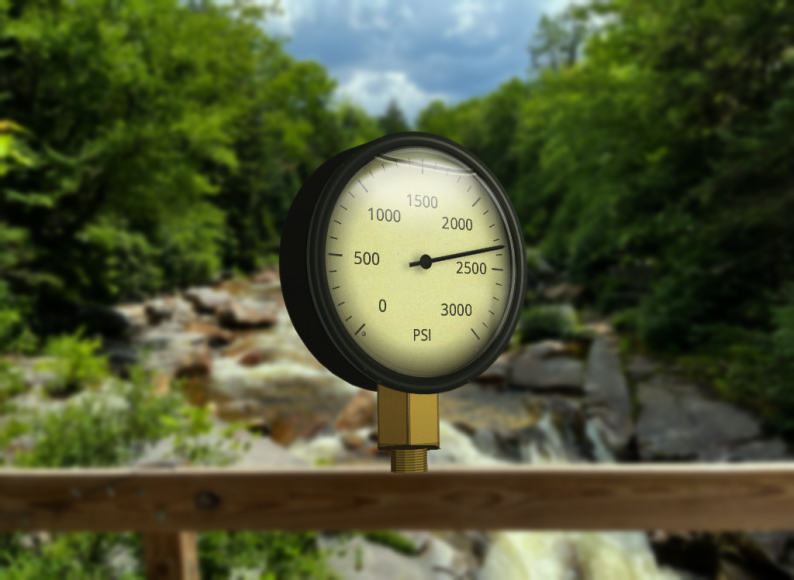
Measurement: **2350** psi
